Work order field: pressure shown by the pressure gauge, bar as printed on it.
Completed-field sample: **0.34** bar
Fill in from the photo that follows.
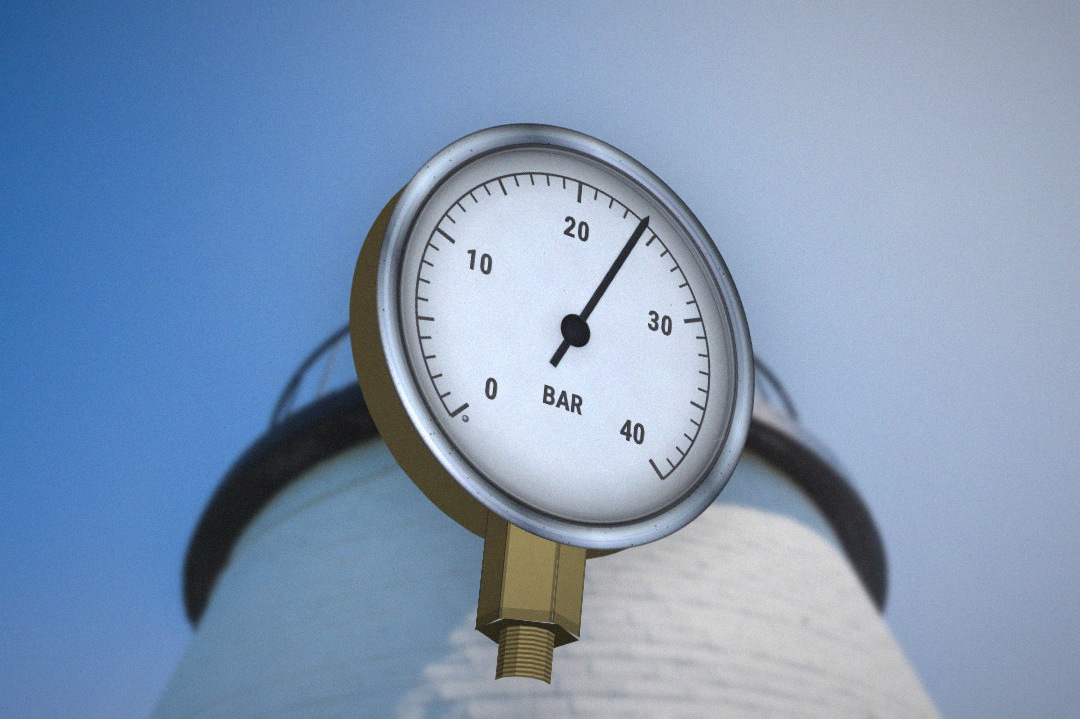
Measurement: **24** bar
